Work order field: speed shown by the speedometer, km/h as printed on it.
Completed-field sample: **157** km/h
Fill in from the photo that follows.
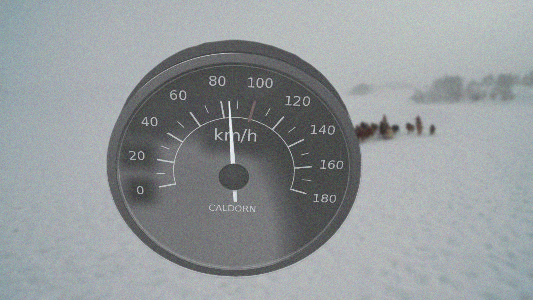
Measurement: **85** km/h
